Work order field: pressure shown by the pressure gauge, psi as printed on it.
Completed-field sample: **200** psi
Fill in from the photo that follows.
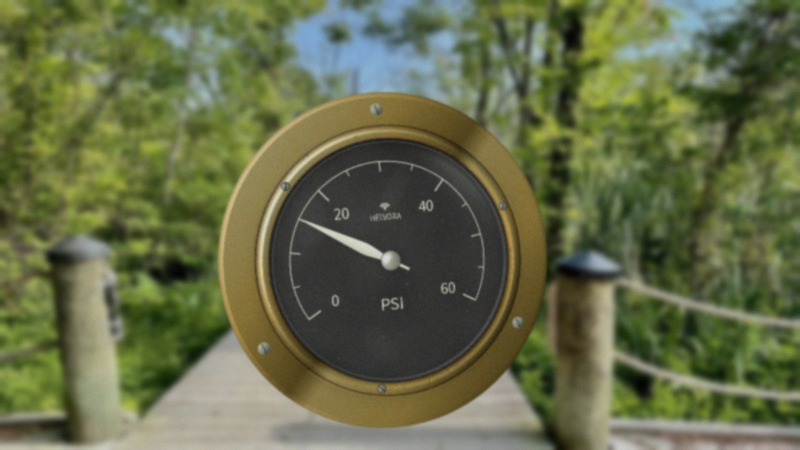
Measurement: **15** psi
